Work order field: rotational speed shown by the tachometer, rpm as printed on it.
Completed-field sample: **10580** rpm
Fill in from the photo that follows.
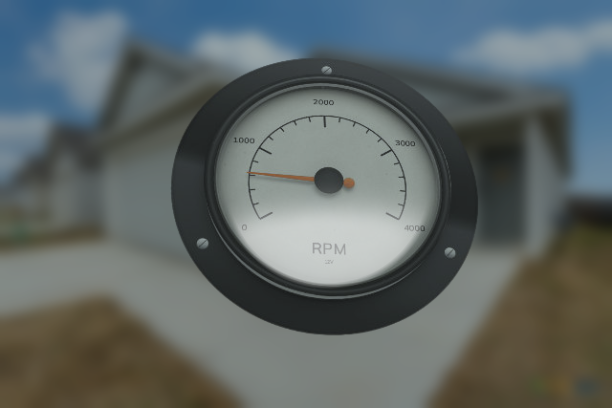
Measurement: **600** rpm
